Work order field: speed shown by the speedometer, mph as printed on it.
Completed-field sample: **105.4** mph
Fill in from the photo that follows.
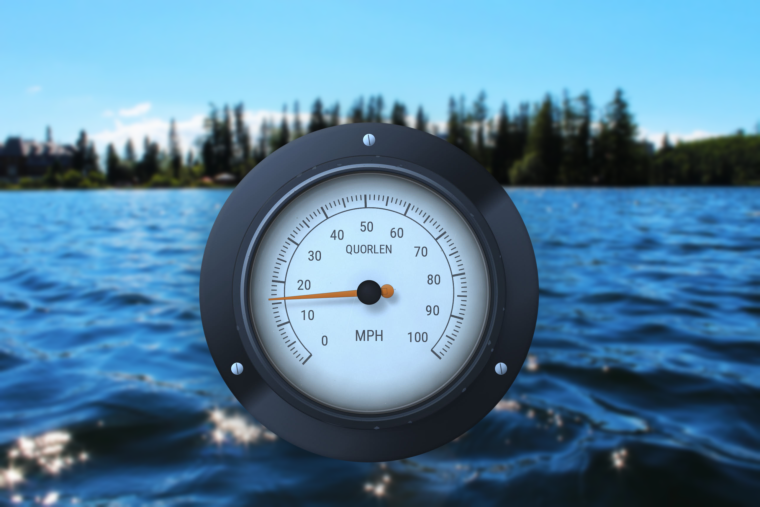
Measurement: **16** mph
